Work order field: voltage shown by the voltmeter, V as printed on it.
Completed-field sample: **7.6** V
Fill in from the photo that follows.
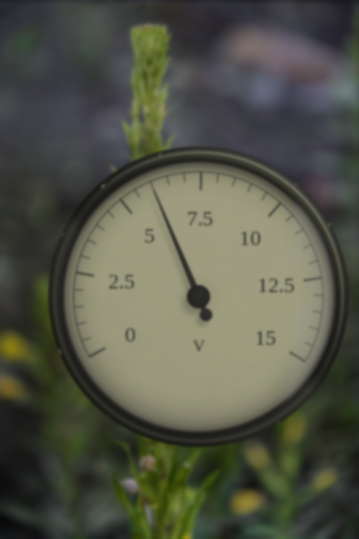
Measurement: **6** V
